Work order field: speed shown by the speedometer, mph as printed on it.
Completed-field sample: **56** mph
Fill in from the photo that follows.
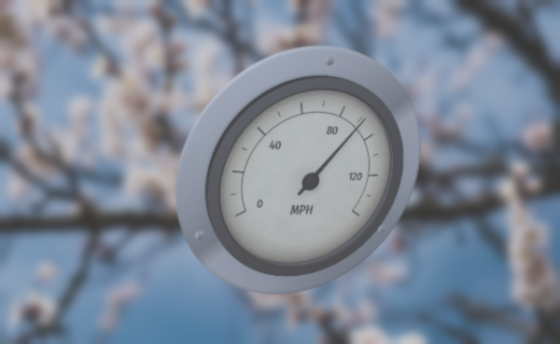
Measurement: **90** mph
